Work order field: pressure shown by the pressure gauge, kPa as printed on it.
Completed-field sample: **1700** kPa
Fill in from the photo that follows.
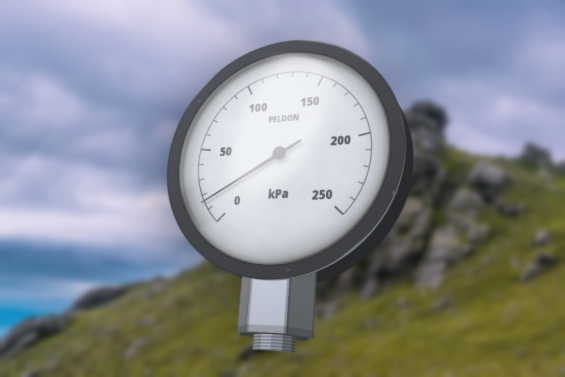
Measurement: **15** kPa
